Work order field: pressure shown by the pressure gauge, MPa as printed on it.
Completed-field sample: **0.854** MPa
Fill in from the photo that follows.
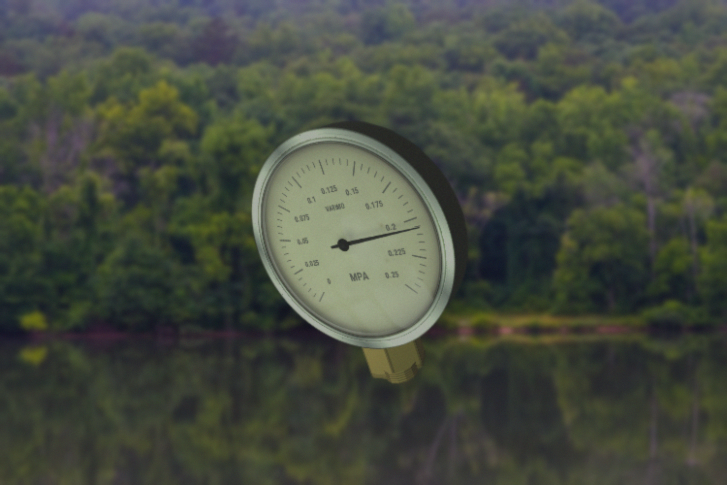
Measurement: **0.205** MPa
